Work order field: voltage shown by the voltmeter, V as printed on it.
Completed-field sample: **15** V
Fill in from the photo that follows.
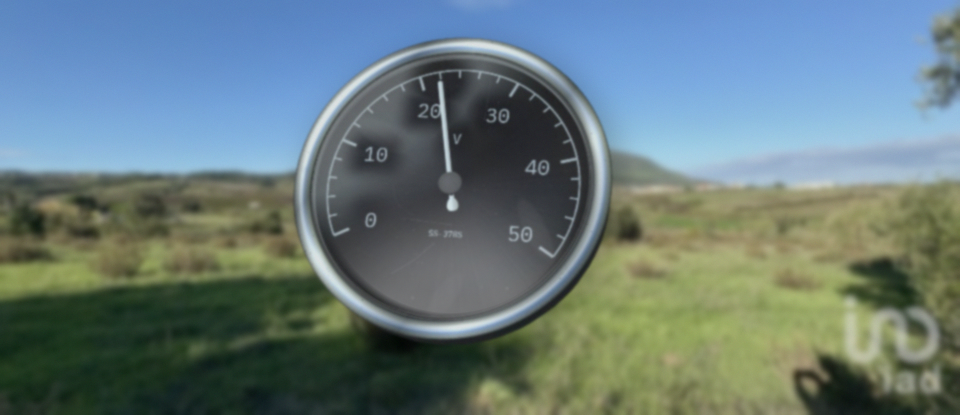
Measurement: **22** V
